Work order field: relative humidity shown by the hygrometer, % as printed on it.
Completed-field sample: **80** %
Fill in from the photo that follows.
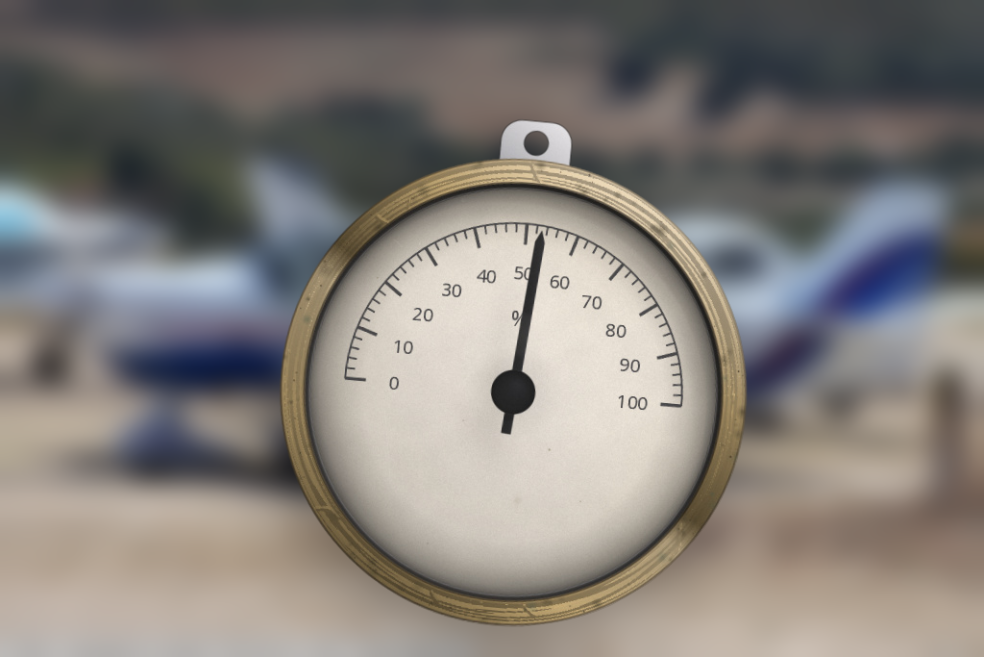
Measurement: **53** %
